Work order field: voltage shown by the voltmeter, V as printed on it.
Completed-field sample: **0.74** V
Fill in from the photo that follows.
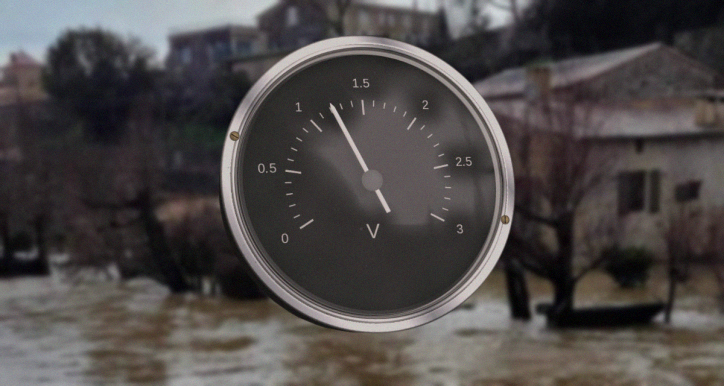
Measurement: **1.2** V
